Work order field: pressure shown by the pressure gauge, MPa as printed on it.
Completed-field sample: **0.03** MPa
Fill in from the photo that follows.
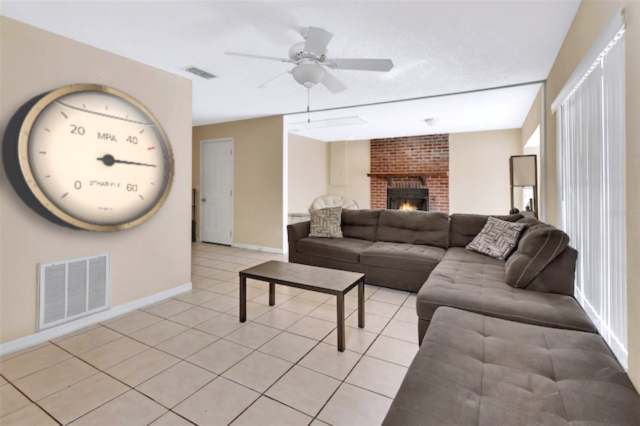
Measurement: **50** MPa
